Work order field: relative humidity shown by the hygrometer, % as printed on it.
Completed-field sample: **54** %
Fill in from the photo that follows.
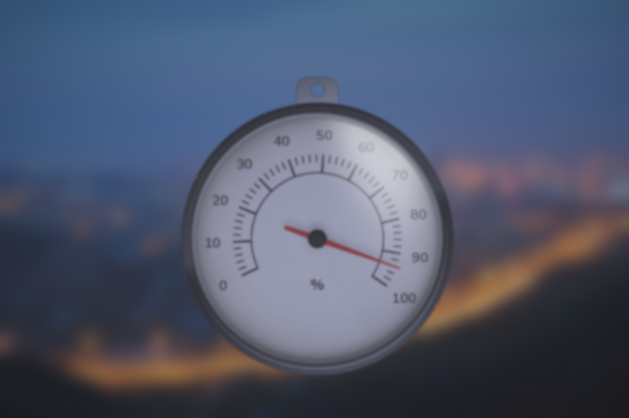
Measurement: **94** %
